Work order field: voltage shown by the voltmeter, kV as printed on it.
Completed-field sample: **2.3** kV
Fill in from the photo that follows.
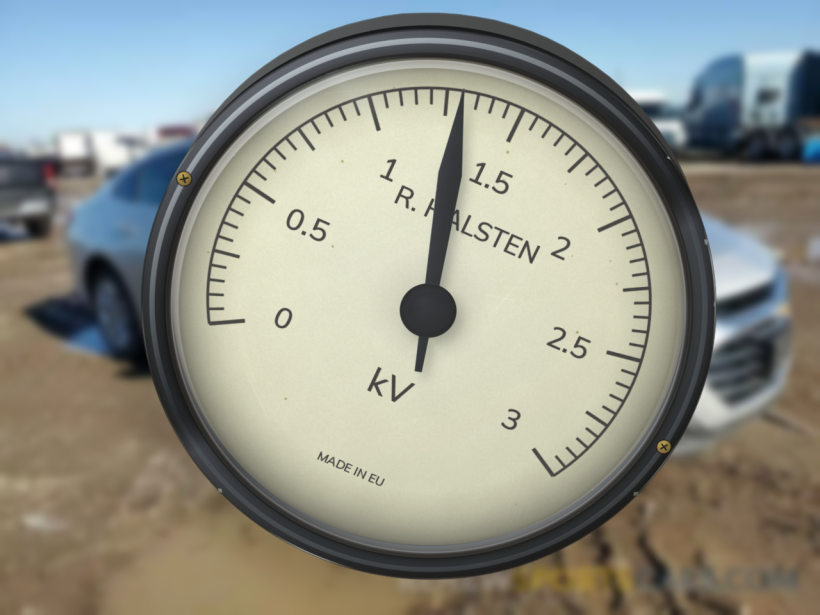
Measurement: **1.3** kV
